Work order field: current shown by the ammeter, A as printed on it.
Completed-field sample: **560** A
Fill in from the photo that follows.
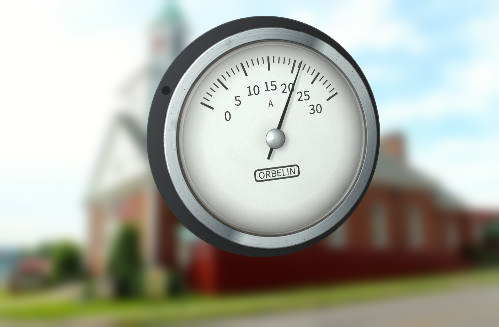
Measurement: **21** A
